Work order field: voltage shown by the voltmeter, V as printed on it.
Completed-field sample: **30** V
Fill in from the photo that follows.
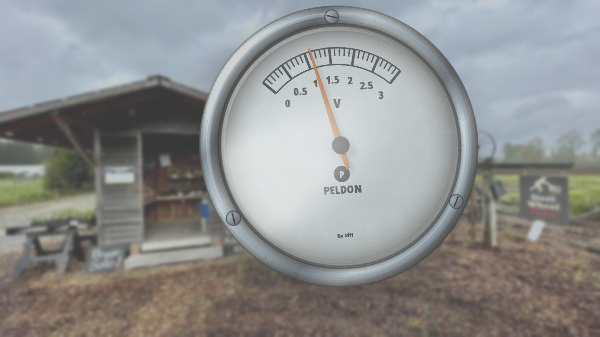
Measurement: **1.1** V
